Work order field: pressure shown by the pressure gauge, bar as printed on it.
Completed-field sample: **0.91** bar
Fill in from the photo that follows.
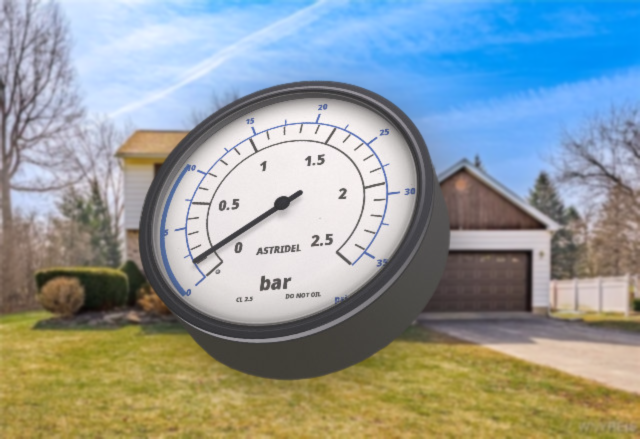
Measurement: **0.1** bar
